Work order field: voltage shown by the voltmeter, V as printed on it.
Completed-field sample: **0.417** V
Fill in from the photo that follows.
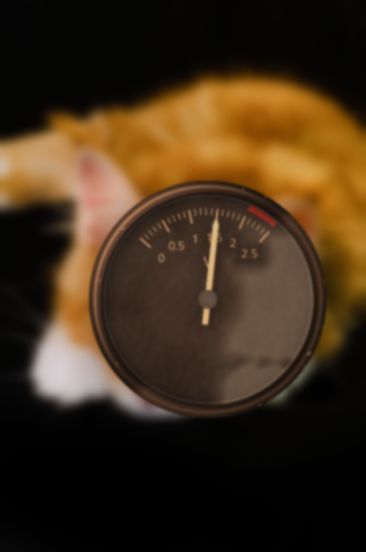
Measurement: **1.5** V
